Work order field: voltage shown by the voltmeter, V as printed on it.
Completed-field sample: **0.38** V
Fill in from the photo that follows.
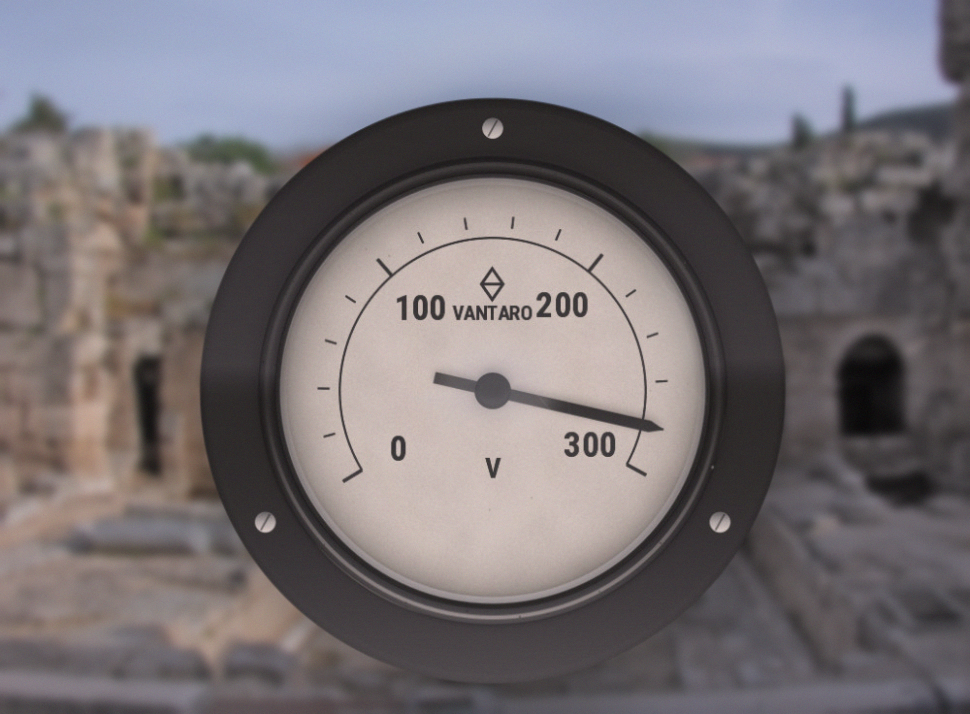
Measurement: **280** V
